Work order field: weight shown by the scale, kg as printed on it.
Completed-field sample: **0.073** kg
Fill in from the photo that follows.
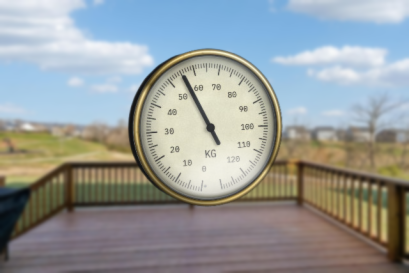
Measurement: **55** kg
